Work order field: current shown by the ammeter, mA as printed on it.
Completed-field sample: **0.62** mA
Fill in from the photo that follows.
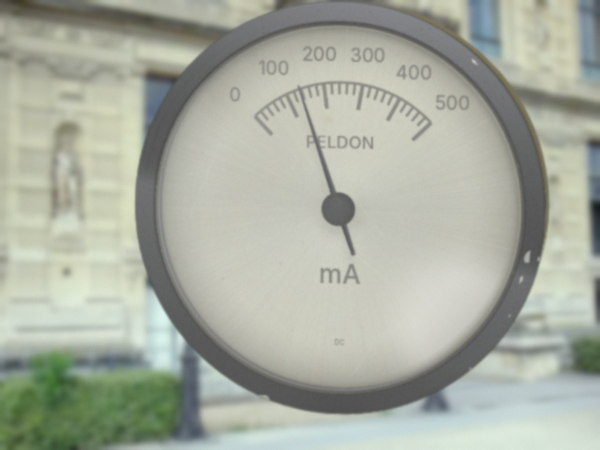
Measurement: **140** mA
